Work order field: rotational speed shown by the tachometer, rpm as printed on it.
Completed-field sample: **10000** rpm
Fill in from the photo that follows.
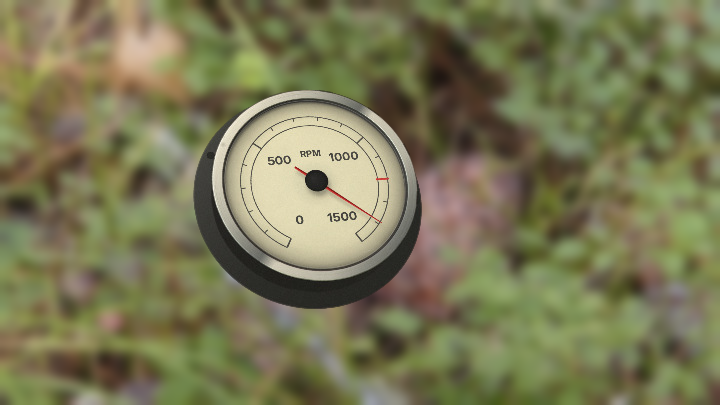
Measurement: **1400** rpm
